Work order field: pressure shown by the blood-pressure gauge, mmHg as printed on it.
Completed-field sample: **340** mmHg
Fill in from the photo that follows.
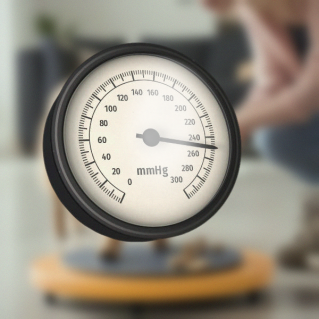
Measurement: **250** mmHg
